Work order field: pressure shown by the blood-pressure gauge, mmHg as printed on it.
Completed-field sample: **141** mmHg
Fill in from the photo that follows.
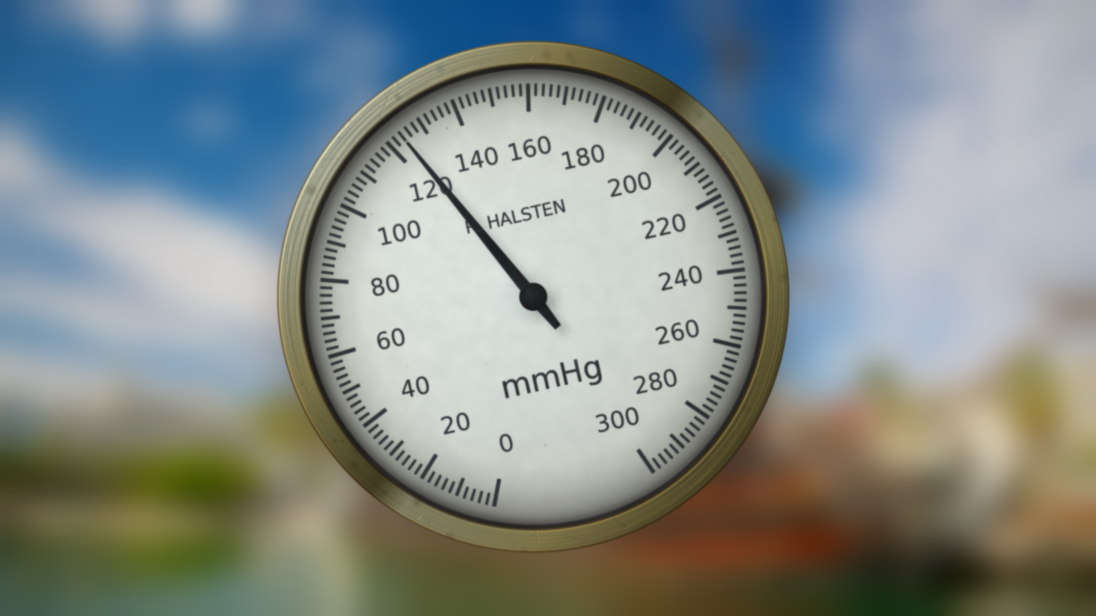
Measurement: **124** mmHg
